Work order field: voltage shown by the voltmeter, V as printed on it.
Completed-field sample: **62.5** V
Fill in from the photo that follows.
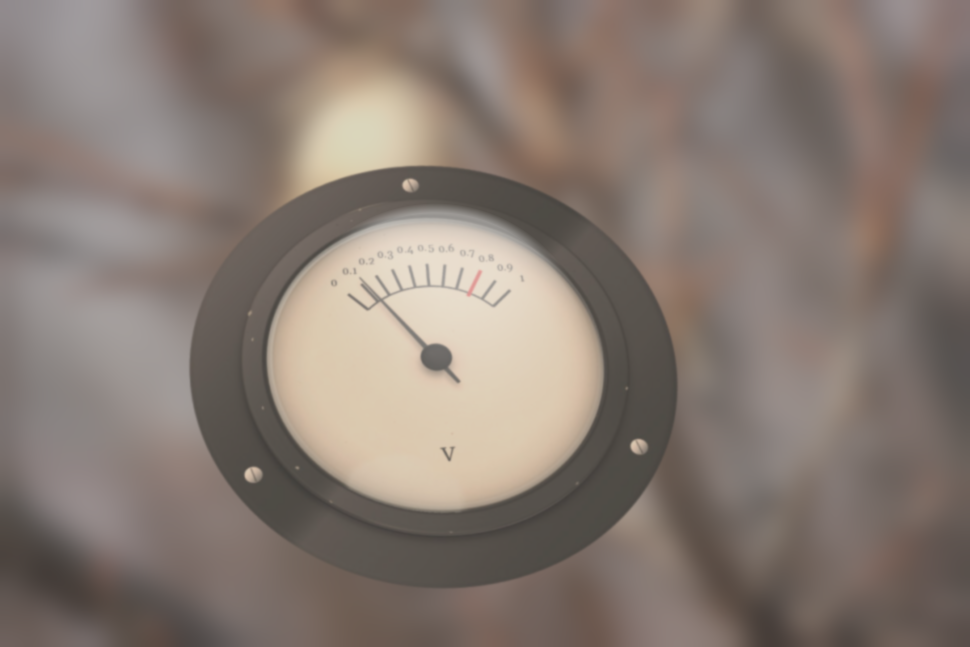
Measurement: **0.1** V
